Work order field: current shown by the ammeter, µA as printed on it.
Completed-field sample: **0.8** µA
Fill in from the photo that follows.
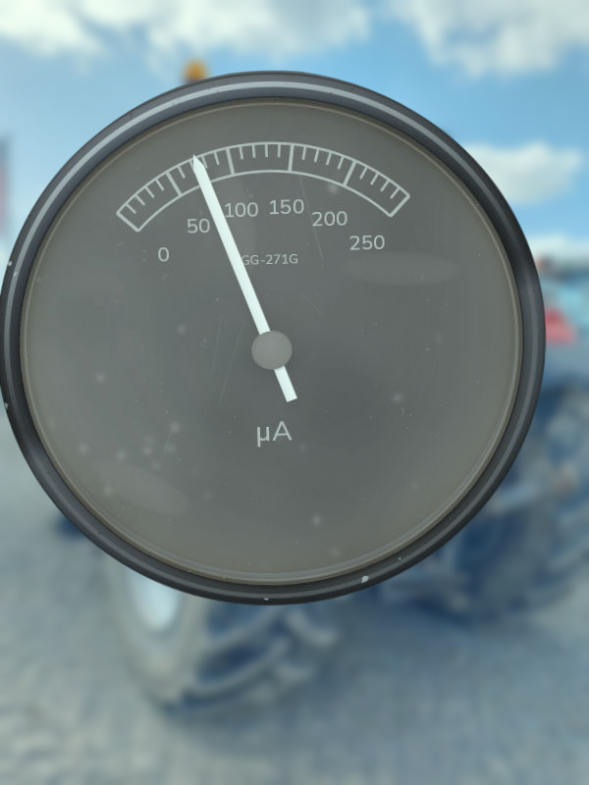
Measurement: **75** µA
